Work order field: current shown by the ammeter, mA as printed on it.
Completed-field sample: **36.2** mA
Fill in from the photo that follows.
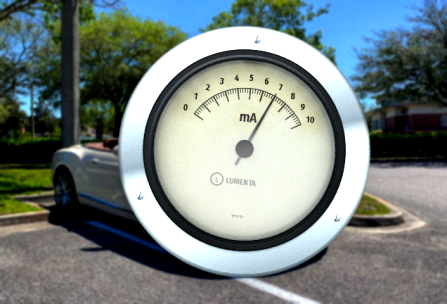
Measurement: **7** mA
